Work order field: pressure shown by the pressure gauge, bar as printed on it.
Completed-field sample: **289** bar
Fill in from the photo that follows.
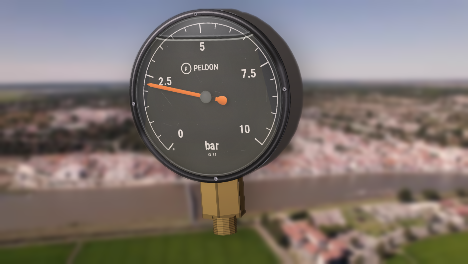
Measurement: **2.25** bar
